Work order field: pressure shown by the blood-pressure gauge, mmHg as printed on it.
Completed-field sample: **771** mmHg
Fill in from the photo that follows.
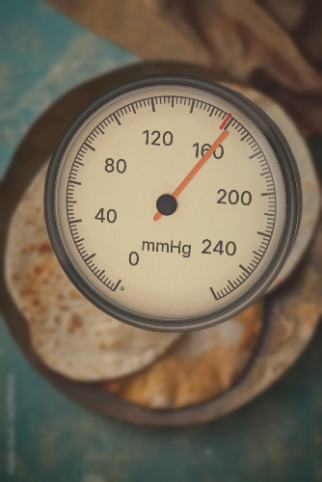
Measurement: **162** mmHg
